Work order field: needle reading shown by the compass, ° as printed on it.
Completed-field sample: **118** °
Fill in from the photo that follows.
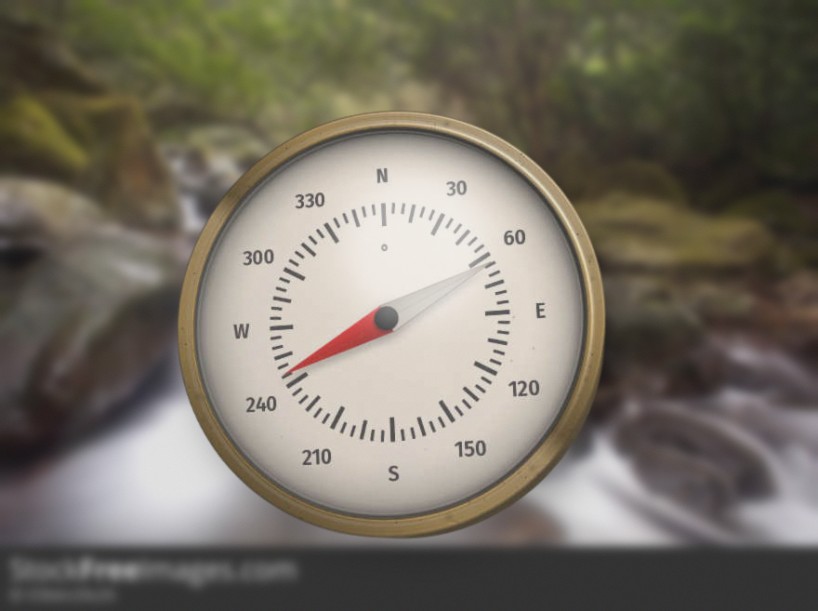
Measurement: **245** °
